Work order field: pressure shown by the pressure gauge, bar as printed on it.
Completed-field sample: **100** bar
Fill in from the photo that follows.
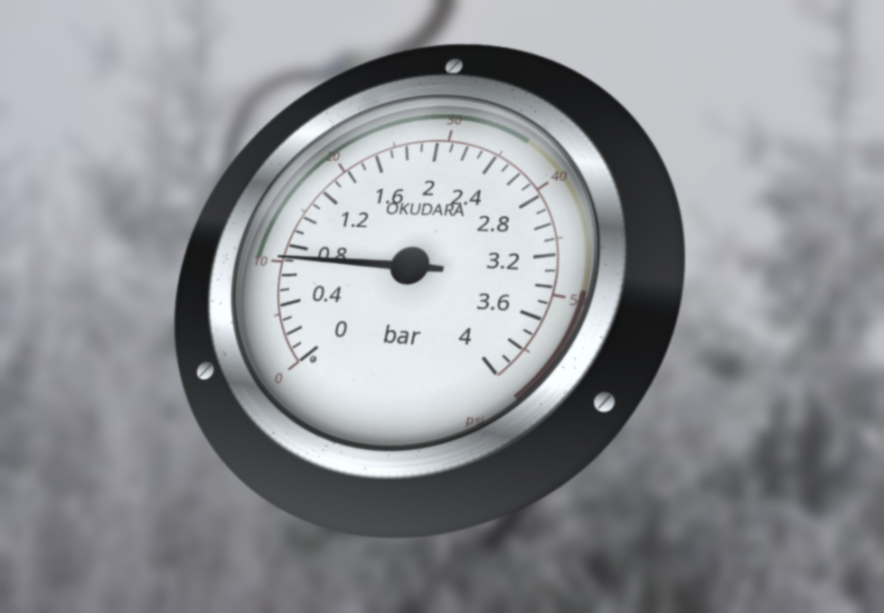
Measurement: **0.7** bar
